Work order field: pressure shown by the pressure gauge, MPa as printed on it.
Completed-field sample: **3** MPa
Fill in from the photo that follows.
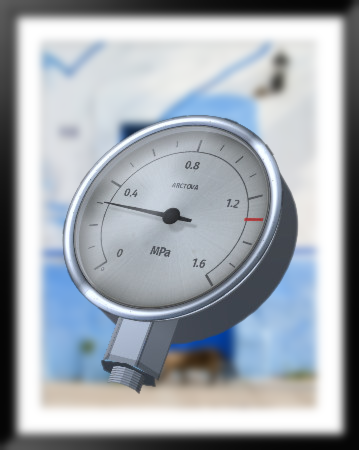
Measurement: **0.3** MPa
